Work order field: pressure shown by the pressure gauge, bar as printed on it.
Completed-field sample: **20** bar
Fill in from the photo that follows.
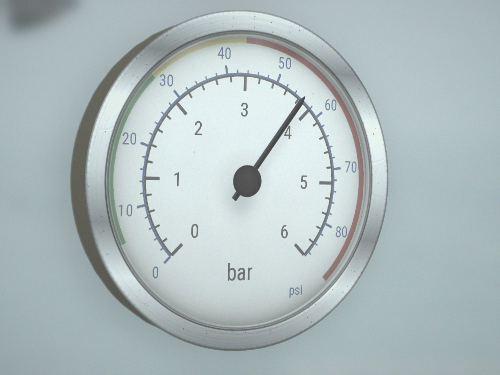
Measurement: **3.8** bar
